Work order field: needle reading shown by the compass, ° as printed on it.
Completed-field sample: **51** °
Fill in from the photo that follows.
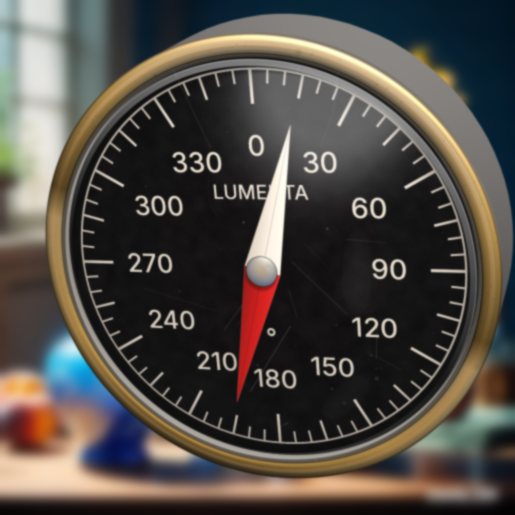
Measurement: **195** °
